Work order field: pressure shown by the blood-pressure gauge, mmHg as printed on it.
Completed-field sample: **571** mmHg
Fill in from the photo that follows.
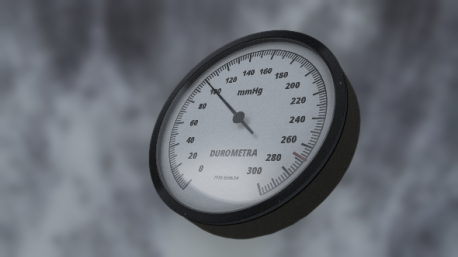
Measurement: **100** mmHg
